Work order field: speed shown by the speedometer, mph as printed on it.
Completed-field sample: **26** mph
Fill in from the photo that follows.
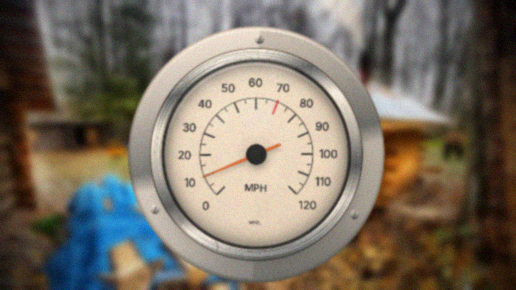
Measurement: **10** mph
